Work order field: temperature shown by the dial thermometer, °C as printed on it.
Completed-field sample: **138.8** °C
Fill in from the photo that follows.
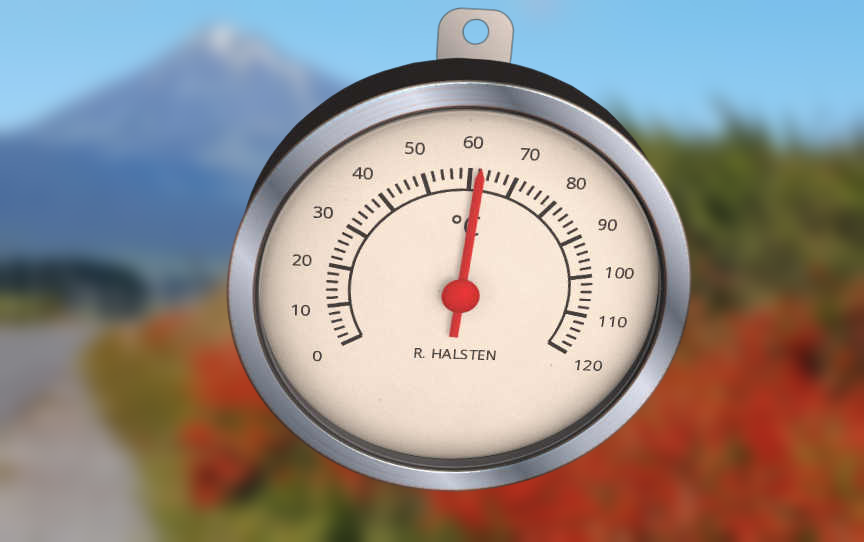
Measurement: **62** °C
